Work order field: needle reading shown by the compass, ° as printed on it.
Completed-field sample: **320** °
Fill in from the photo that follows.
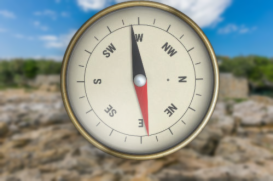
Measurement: **82.5** °
